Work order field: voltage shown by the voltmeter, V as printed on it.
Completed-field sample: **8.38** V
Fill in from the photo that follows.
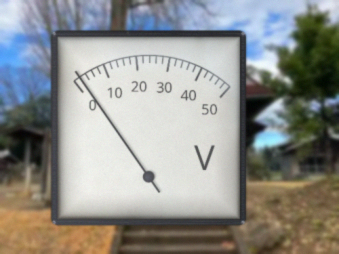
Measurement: **2** V
